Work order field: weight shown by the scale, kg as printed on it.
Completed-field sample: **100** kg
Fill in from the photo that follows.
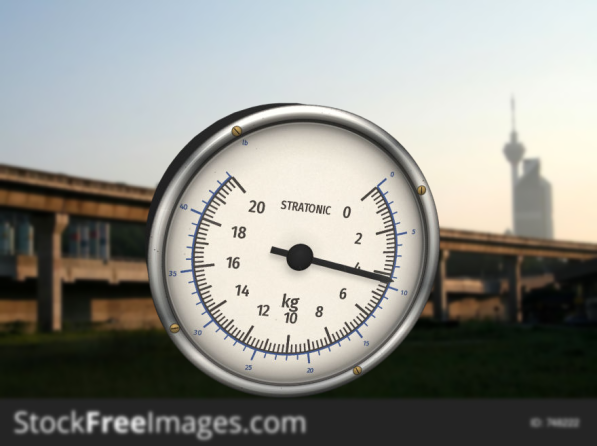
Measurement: **4.2** kg
